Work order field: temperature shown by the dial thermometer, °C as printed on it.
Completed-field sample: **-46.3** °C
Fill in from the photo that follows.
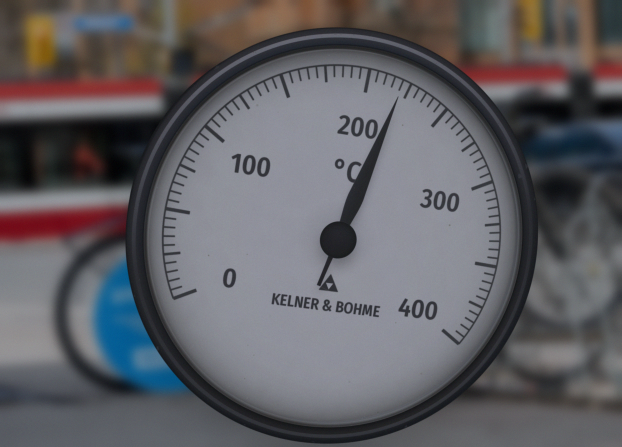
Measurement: **220** °C
